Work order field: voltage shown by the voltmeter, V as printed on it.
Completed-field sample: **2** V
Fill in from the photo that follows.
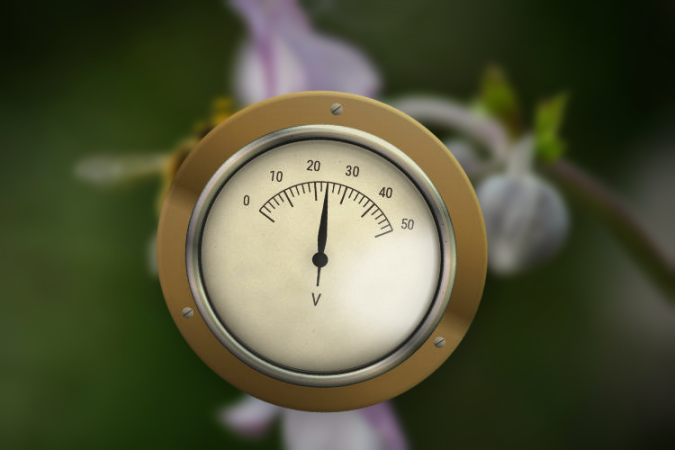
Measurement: **24** V
